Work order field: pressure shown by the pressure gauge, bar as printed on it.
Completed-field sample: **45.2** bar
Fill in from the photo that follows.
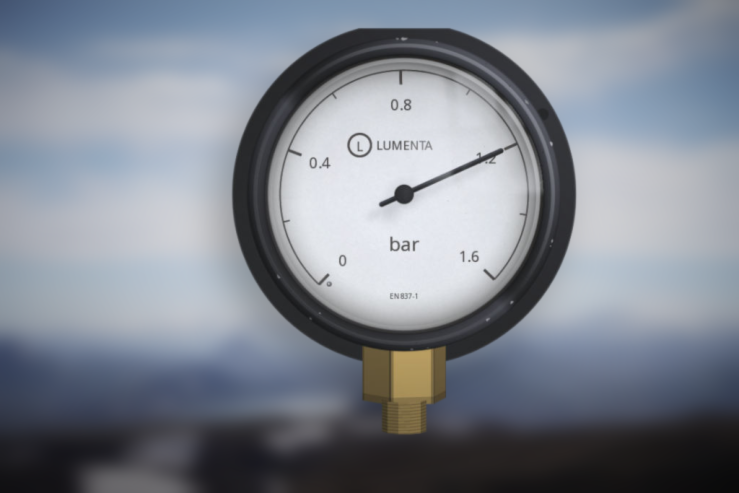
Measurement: **1.2** bar
